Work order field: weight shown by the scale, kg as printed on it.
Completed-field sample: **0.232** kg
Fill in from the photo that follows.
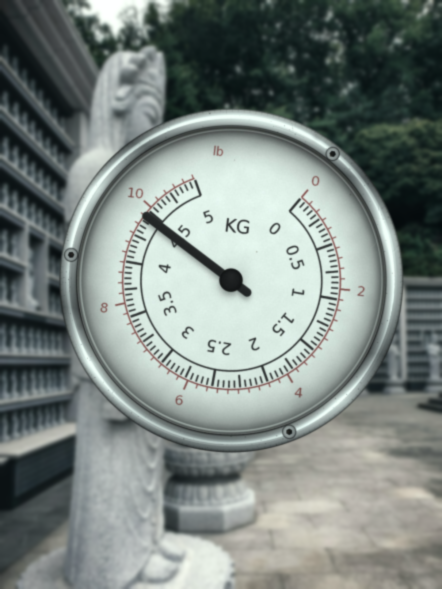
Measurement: **4.45** kg
